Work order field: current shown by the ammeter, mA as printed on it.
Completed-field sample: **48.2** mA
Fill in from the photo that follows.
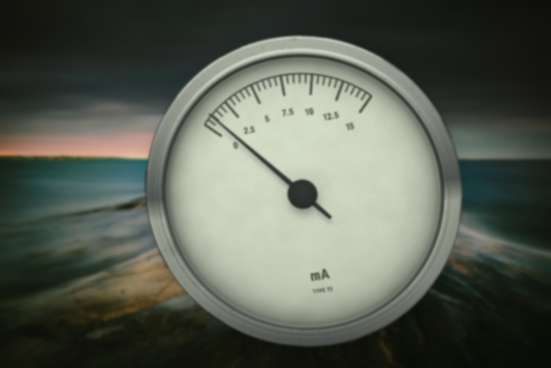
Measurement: **1** mA
